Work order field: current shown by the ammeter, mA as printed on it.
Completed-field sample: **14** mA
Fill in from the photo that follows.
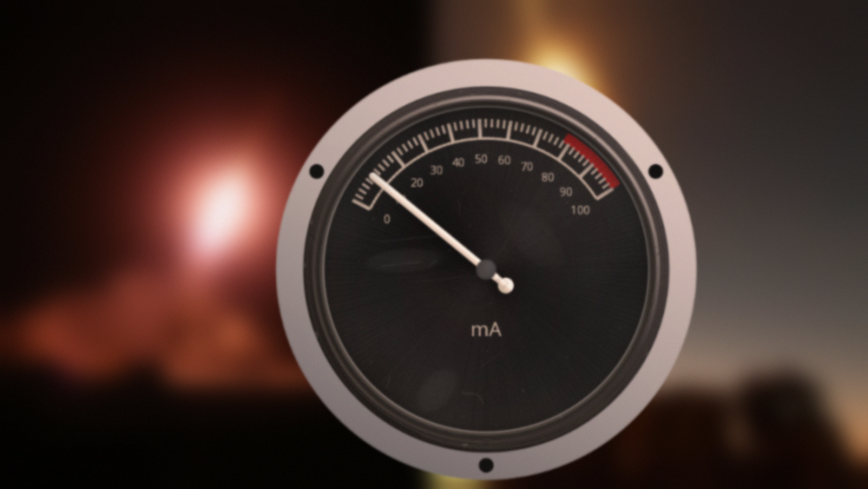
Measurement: **10** mA
